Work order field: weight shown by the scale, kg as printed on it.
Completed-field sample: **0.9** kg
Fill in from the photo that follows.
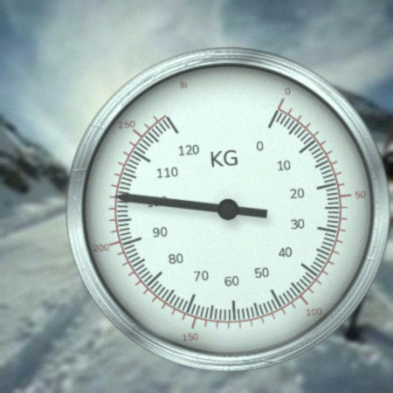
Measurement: **100** kg
